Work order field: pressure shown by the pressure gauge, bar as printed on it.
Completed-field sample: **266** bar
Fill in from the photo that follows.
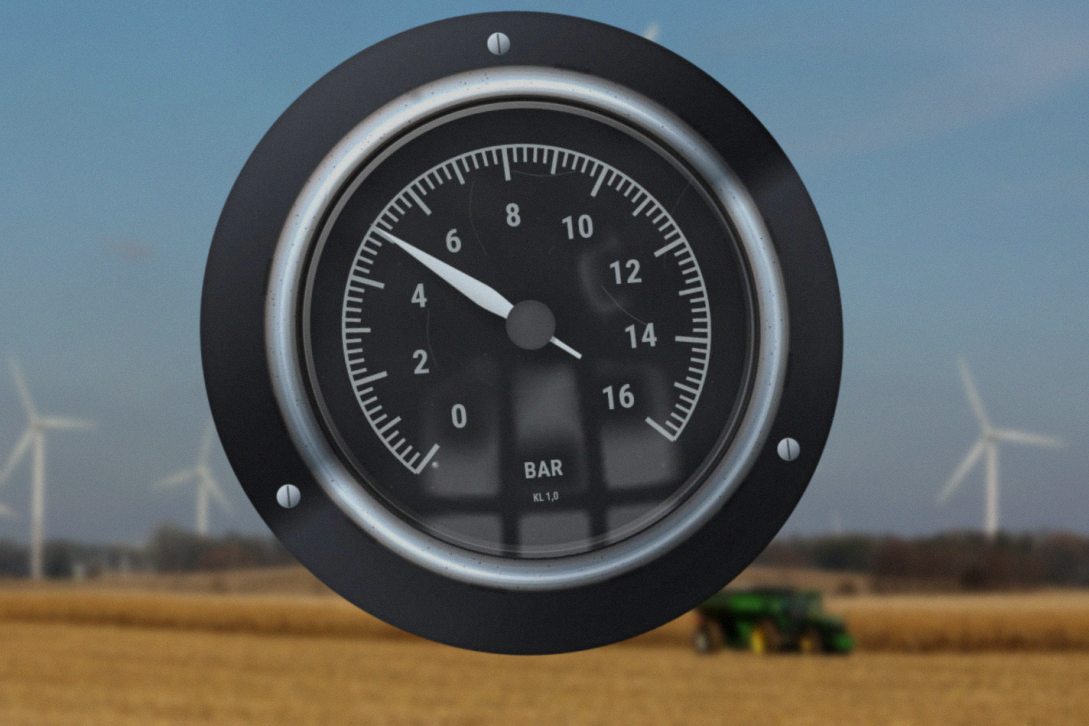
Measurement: **5** bar
